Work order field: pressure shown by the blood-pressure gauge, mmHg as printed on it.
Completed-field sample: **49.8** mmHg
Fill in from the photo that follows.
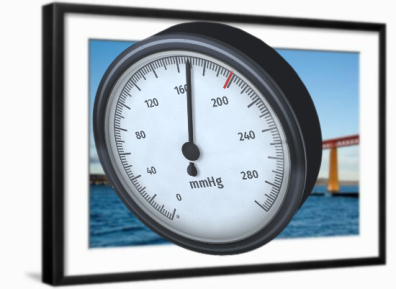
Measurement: **170** mmHg
